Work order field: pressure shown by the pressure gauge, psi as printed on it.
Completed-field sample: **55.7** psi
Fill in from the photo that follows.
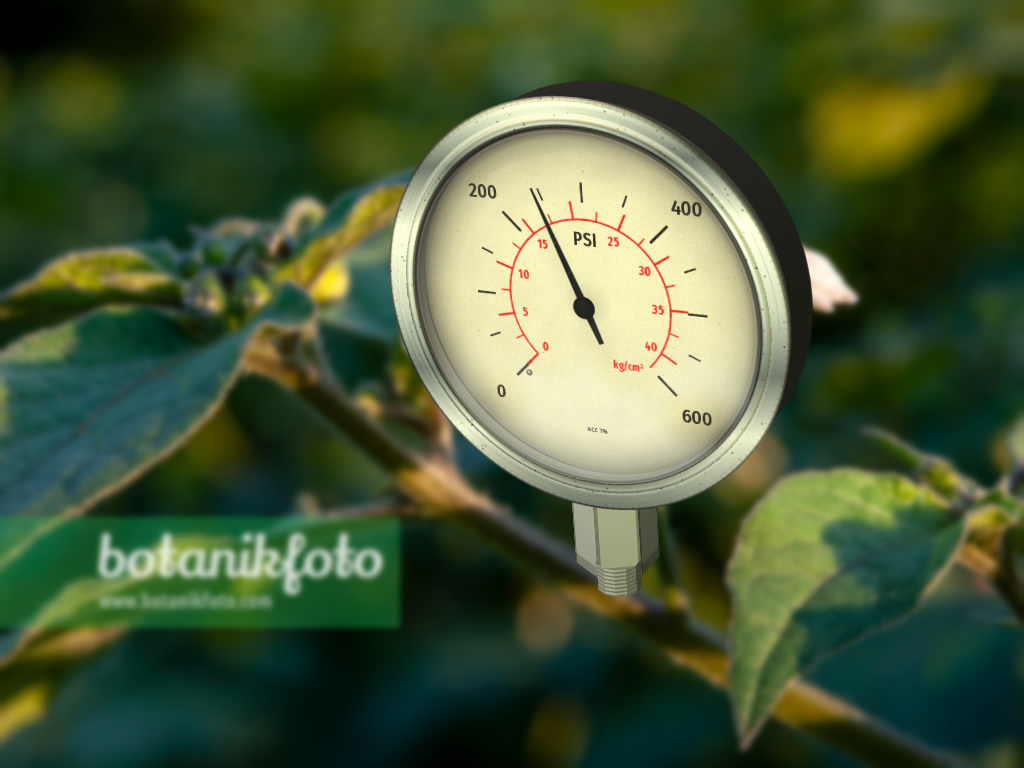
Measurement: **250** psi
